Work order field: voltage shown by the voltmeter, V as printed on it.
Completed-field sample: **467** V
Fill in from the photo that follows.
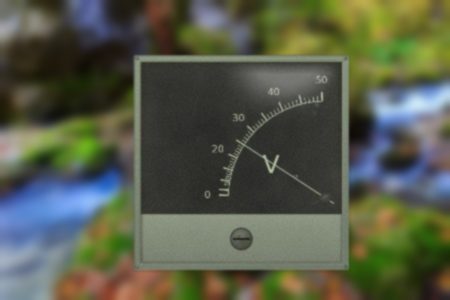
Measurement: **25** V
